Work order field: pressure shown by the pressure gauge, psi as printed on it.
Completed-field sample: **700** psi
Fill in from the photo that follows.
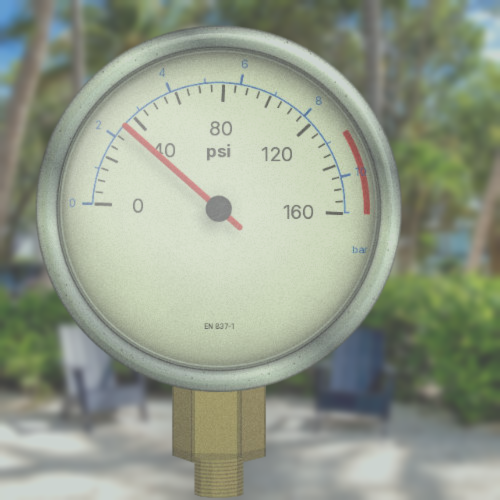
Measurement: **35** psi
